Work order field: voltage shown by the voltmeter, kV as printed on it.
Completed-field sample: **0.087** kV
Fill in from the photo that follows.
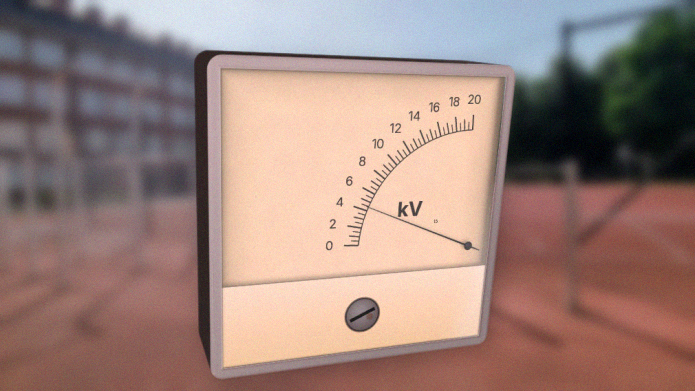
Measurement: **4.5** kV
